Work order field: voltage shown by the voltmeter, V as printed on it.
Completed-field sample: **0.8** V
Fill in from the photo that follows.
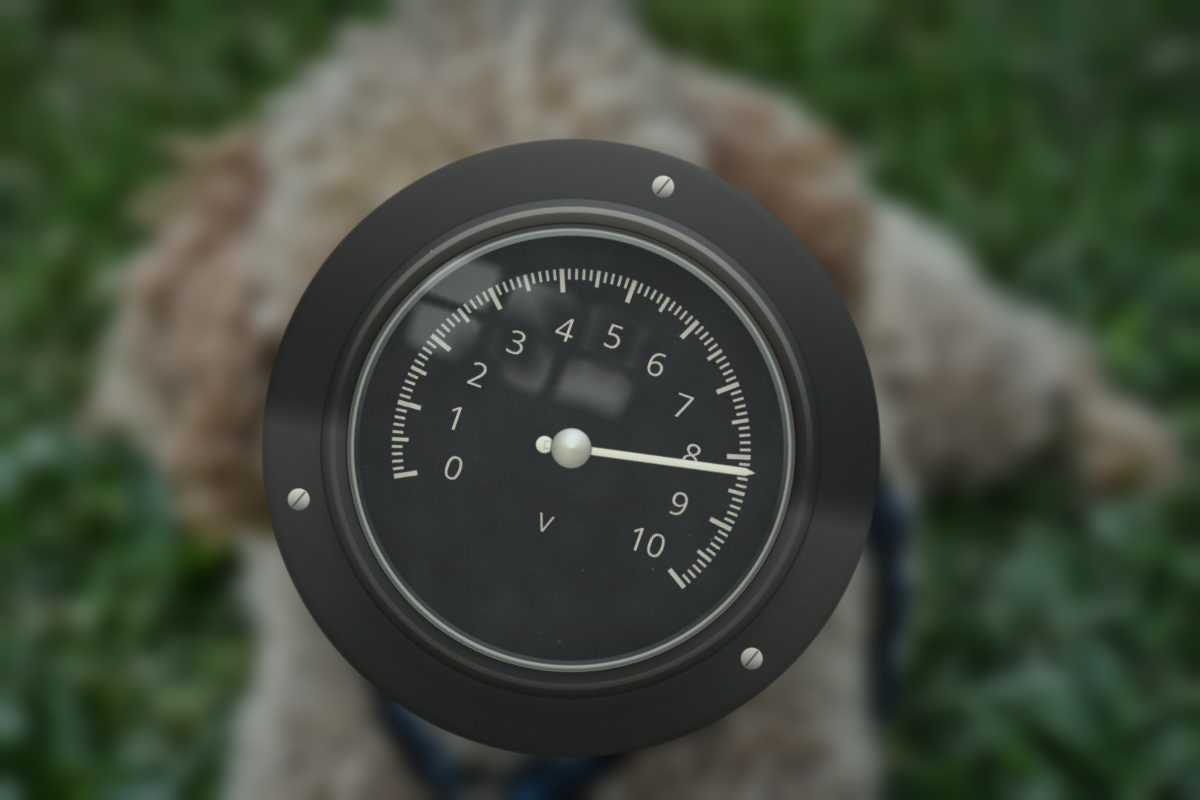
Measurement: **8.2** V
